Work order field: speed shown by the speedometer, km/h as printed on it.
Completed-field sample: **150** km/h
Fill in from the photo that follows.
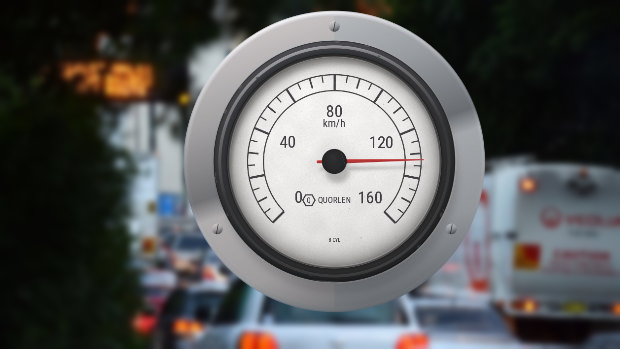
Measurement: **132.5** km/h
